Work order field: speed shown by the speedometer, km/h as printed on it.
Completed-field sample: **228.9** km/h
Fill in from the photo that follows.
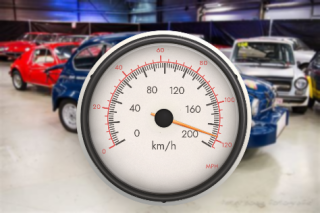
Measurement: **190** km/h
